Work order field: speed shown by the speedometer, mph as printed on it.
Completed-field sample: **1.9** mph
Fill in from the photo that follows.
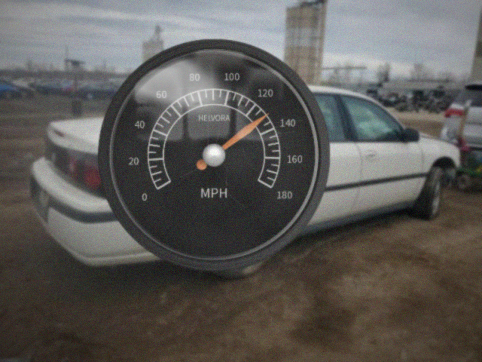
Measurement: **130** mph
